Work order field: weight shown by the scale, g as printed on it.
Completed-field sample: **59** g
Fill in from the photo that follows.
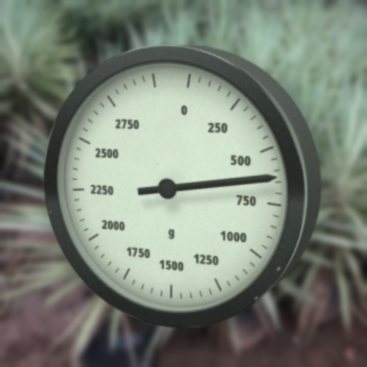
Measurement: **625** g
